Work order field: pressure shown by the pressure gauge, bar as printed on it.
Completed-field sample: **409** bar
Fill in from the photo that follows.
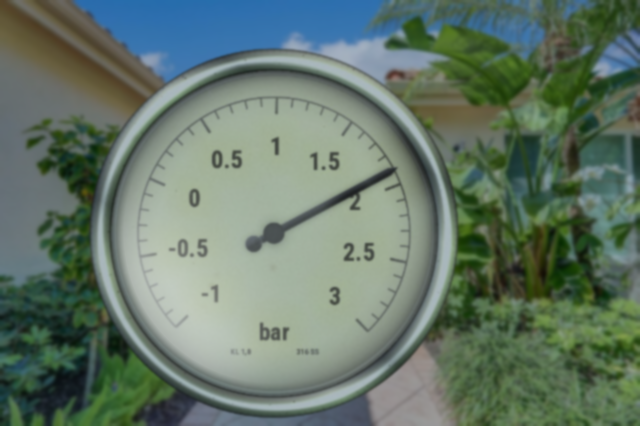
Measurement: **1.9** bar
